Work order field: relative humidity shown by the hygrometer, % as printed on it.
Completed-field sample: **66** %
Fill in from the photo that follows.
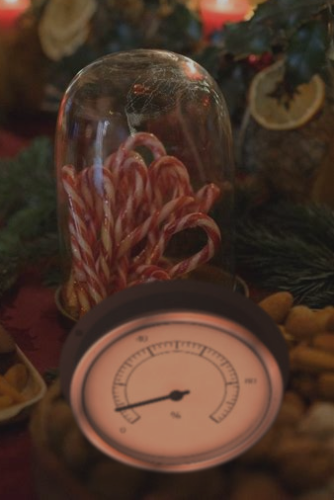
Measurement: **10** %
